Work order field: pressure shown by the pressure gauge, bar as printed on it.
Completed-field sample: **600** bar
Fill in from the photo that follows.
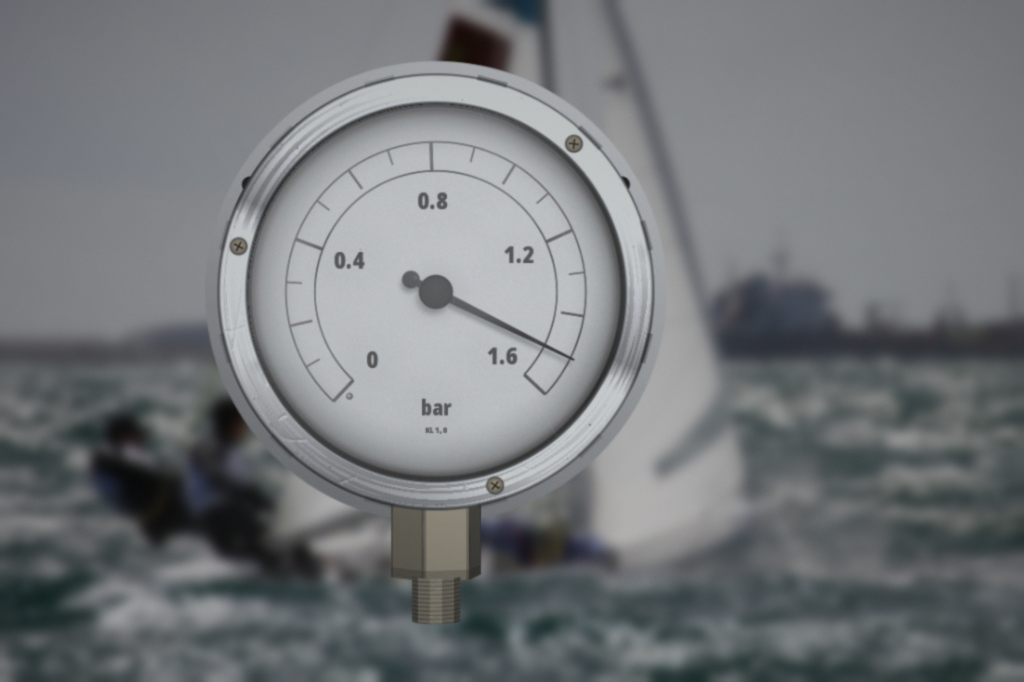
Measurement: **1.5** bar
